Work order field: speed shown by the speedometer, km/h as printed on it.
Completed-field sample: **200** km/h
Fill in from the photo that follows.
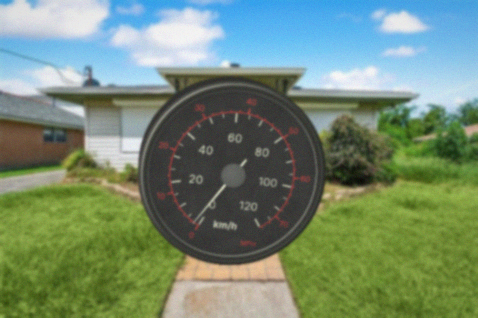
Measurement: **2.5** km/h
